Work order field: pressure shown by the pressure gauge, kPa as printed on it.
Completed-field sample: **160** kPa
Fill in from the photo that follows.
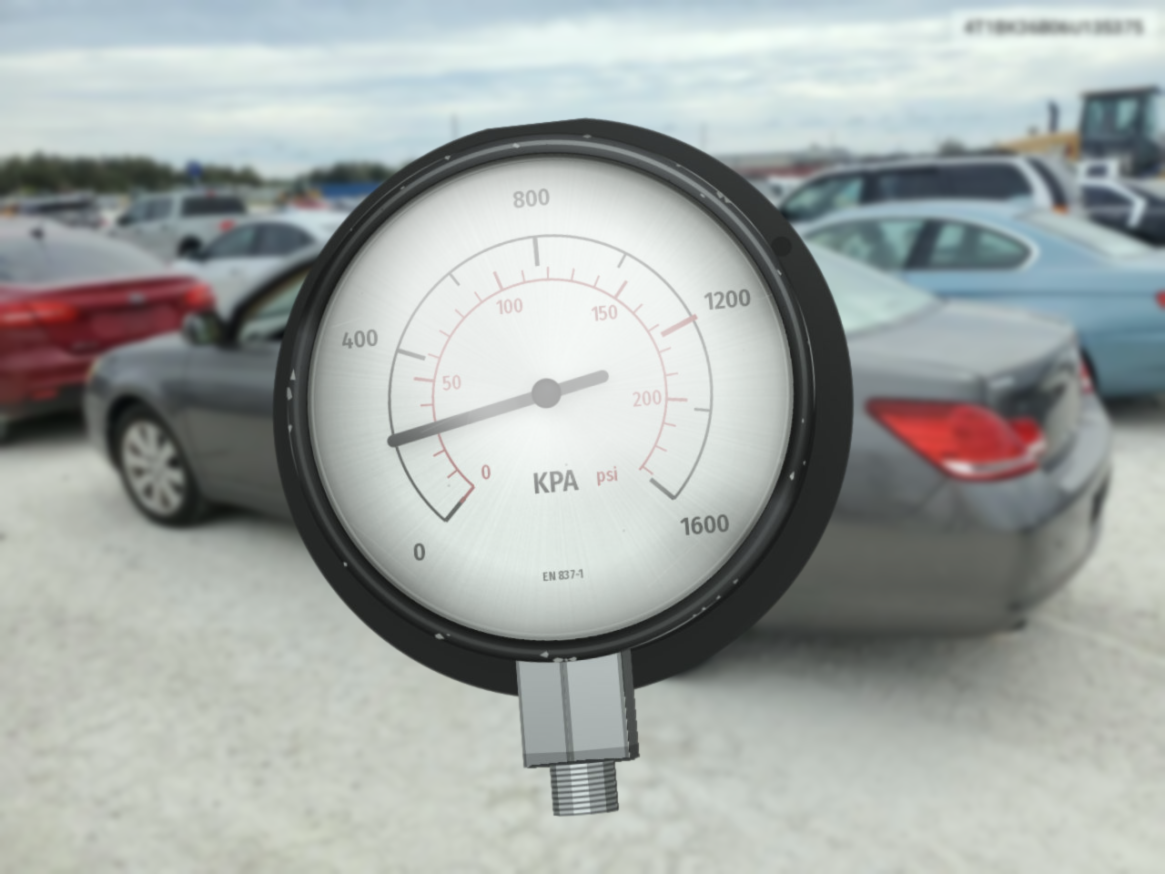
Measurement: **200** kPa
